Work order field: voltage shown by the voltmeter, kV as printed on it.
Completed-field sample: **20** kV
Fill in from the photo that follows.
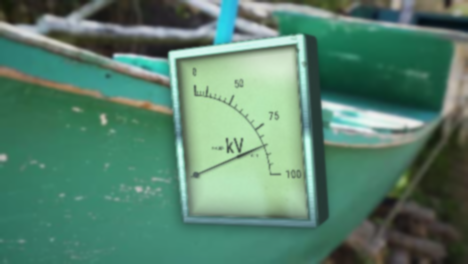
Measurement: **85** kV
